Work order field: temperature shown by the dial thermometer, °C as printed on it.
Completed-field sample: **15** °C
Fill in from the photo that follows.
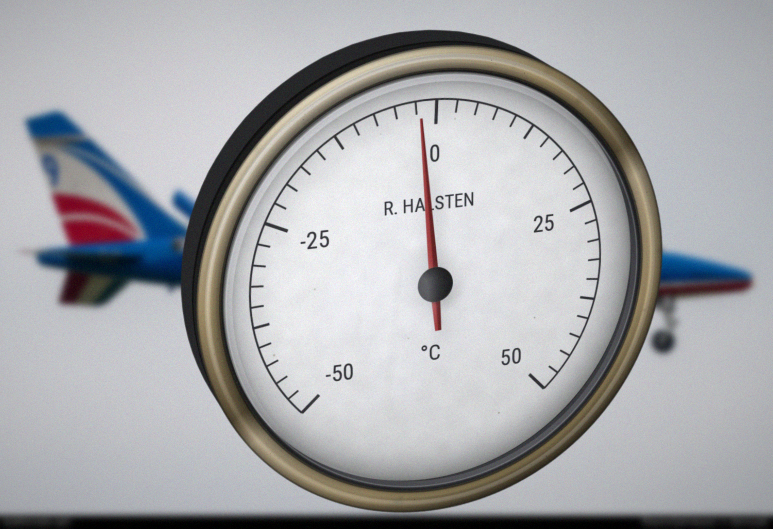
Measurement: **-2.5** °C
